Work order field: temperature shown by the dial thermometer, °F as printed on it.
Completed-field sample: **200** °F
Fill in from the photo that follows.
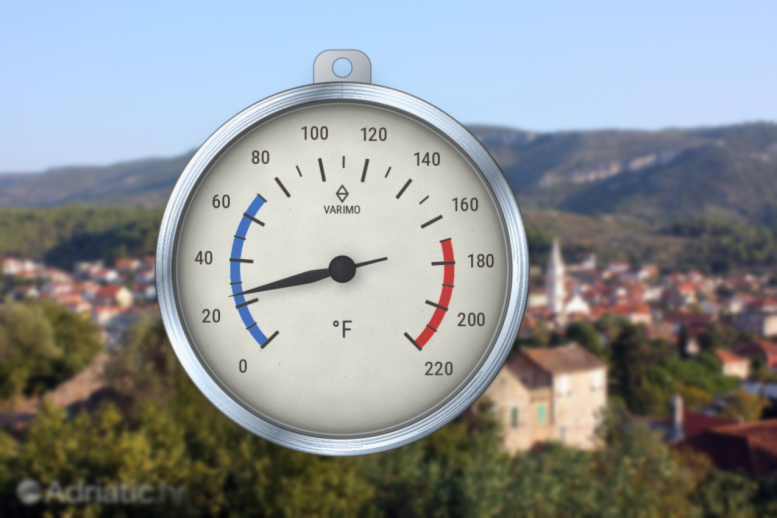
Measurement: **25** °F
